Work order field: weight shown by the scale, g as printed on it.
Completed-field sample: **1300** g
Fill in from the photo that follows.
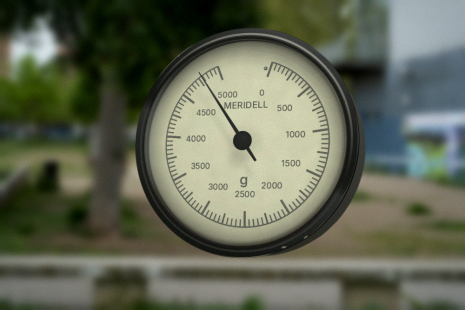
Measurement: **4800** g
